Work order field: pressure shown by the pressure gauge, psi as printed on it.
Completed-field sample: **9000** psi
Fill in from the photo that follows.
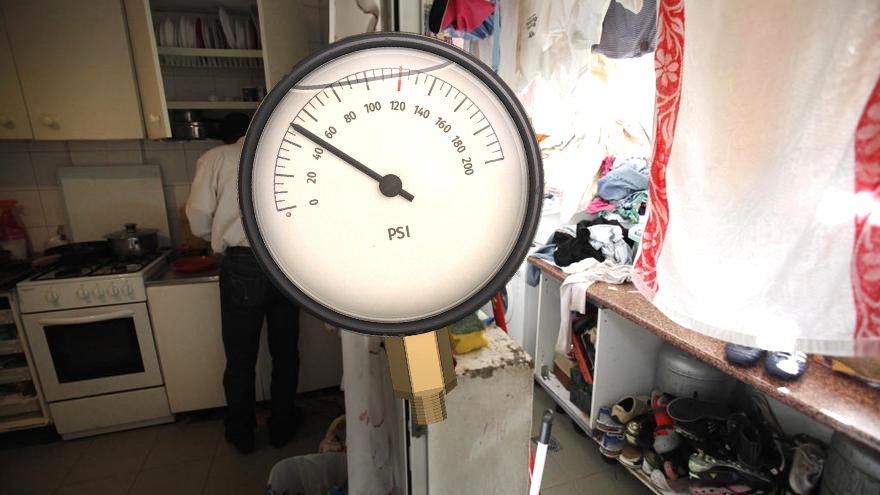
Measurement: **50** psi
